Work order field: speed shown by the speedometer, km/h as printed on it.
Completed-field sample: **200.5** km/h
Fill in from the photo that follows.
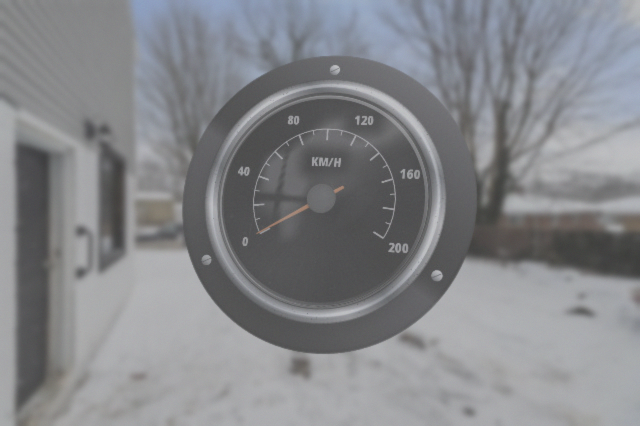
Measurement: **0** km/h
